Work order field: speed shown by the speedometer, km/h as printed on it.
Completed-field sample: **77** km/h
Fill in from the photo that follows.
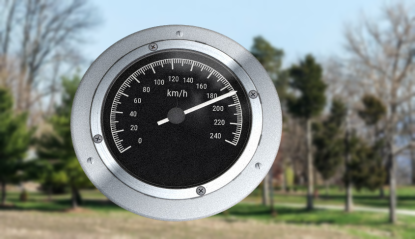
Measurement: **190** km/h
